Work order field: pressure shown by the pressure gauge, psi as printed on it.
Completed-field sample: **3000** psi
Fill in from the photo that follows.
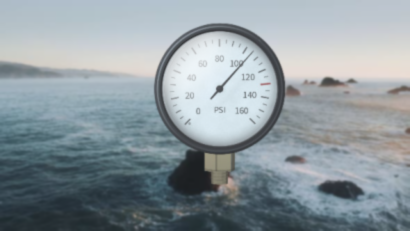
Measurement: **105** psi
